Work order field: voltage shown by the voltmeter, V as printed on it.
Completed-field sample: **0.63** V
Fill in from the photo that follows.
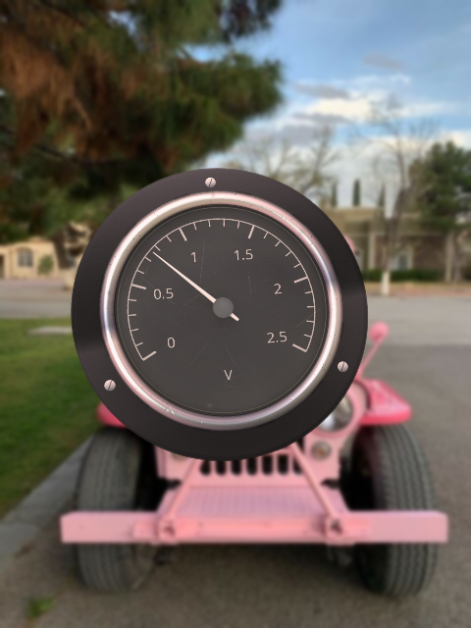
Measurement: **0.75** V
